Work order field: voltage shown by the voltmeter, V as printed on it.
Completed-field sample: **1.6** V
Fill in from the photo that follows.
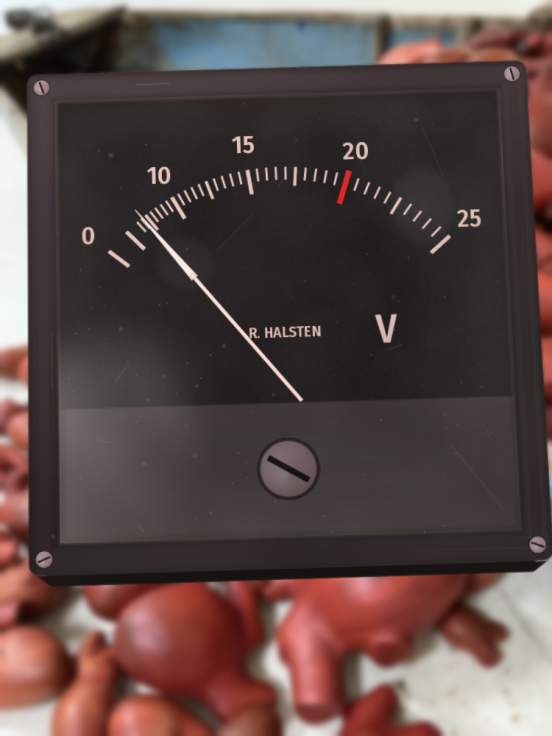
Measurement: **7** V
